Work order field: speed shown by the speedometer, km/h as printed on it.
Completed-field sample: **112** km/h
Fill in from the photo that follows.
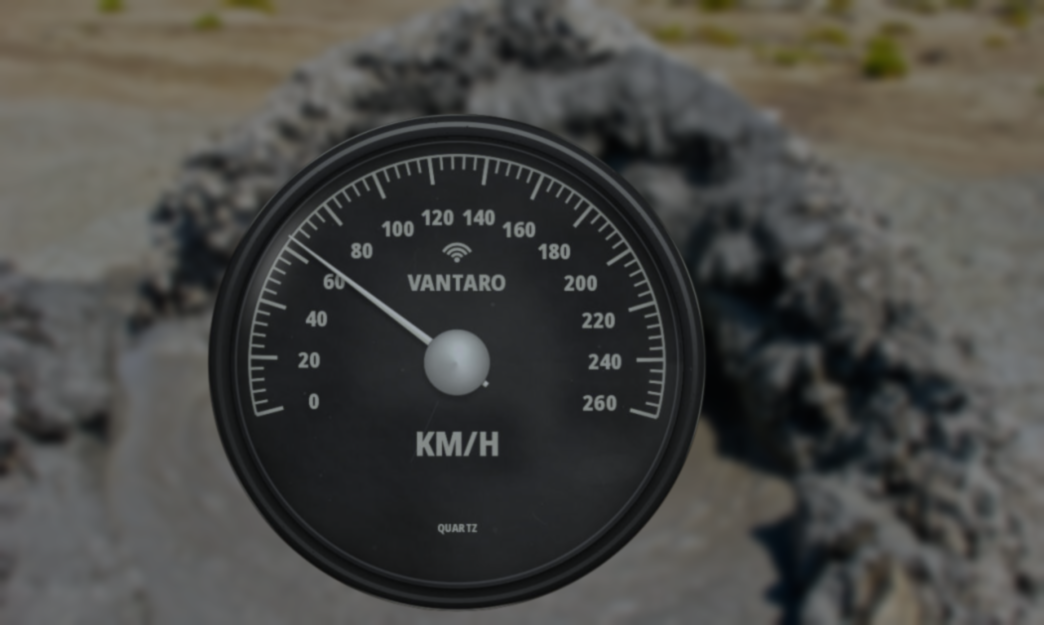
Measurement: **64** km/h
